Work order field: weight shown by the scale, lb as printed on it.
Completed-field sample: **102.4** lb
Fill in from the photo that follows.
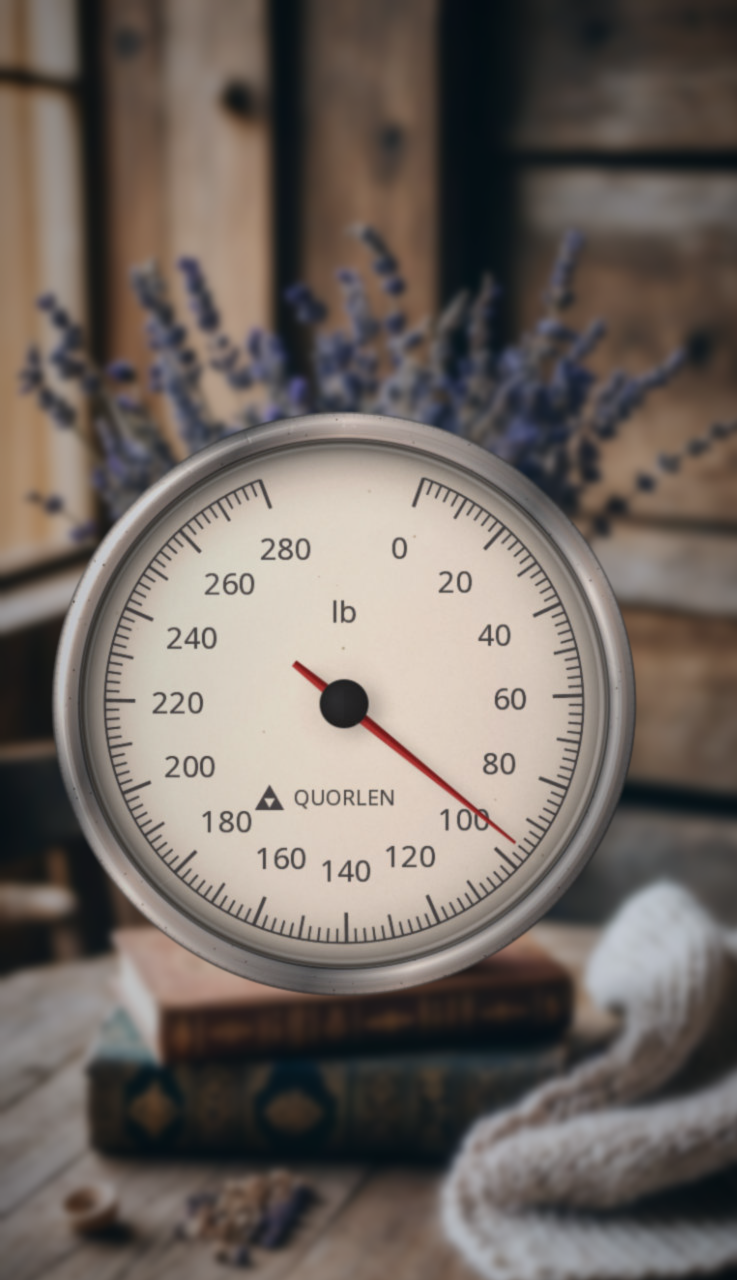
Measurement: **96** lb
